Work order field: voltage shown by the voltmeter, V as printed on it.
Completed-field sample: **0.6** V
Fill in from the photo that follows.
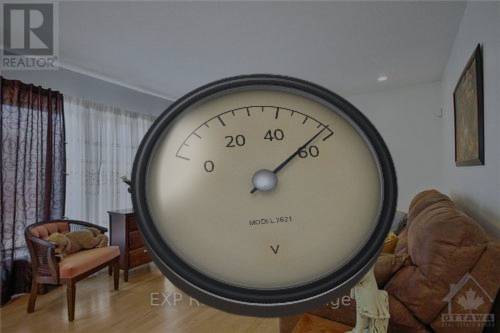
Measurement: **57.5** V
